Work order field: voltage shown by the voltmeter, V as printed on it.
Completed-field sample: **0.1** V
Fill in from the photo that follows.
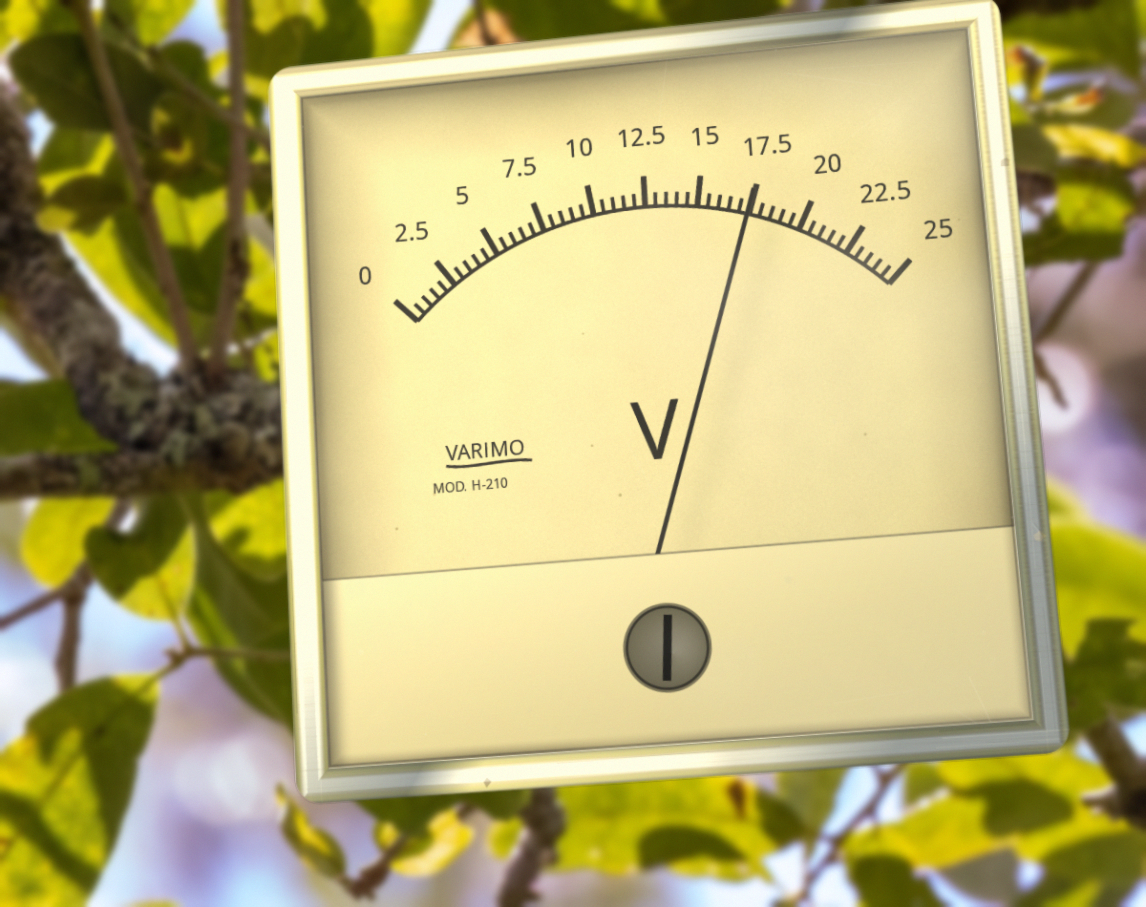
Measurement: **17.5** V
